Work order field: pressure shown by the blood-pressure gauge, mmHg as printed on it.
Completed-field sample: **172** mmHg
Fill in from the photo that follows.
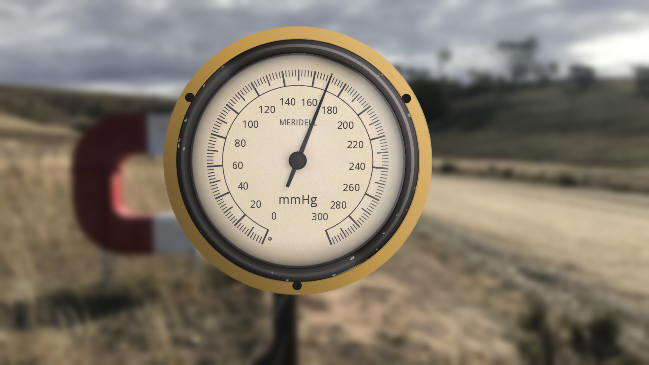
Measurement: **170** mmHg
